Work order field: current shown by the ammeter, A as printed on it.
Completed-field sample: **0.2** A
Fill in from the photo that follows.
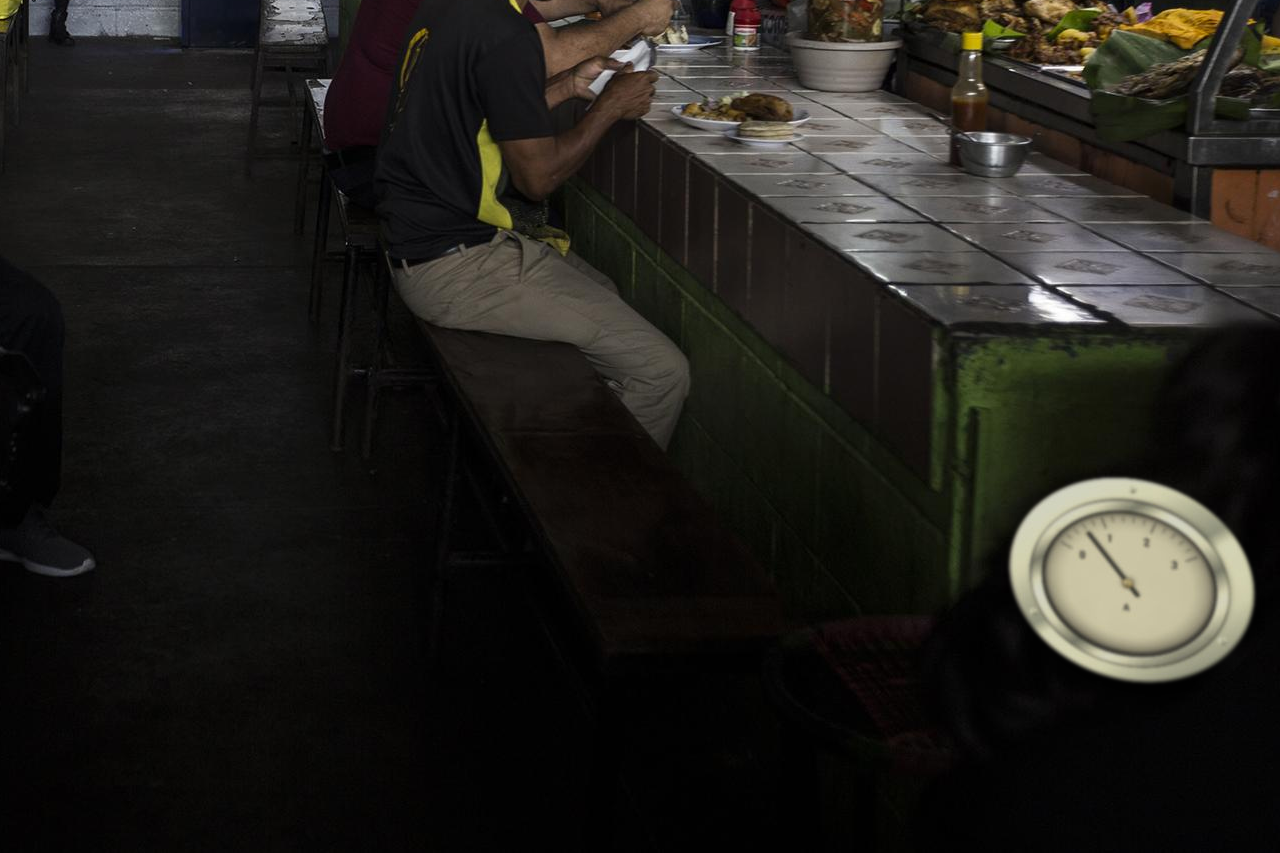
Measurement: **0.6** A
